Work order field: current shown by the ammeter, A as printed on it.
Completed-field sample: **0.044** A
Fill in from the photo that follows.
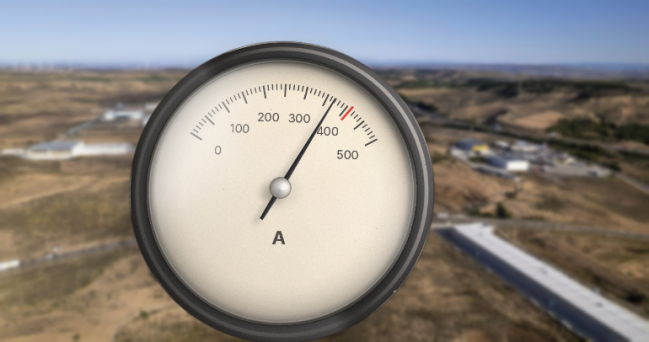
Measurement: **370** A
